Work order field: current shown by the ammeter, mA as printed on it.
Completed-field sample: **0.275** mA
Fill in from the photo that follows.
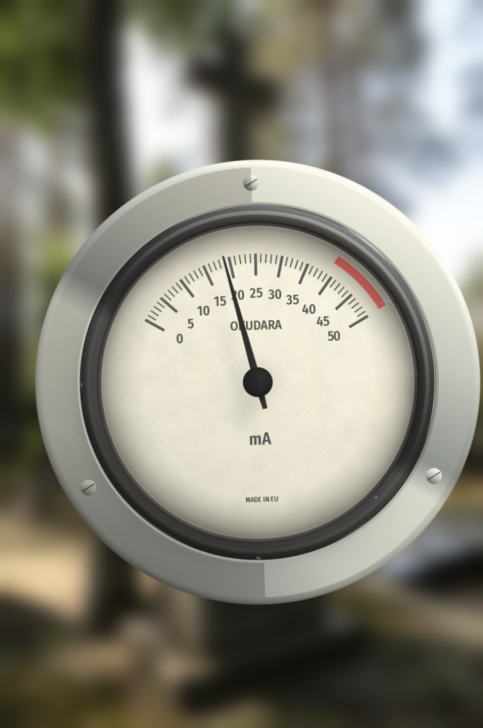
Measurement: **19** mA
